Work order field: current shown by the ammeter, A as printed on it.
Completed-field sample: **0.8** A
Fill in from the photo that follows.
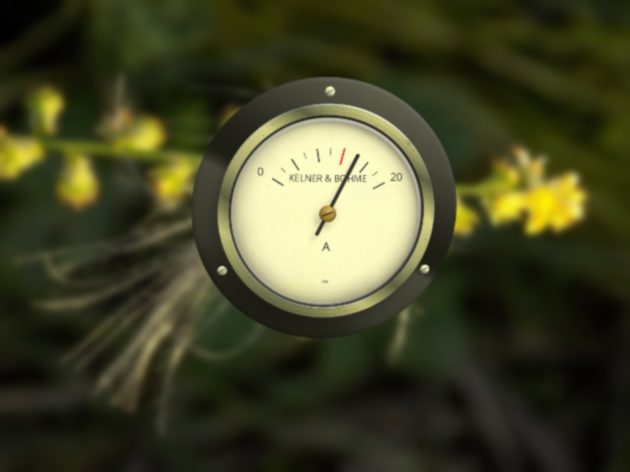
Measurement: **14** A
